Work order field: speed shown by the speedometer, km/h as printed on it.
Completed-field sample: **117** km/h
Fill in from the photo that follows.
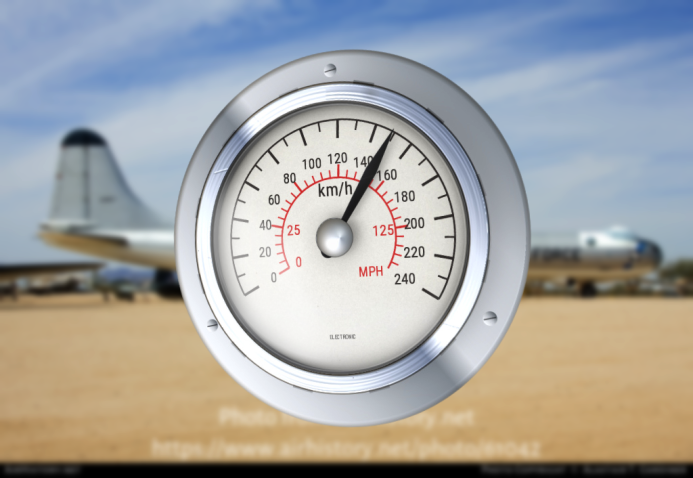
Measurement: **150** km/h
